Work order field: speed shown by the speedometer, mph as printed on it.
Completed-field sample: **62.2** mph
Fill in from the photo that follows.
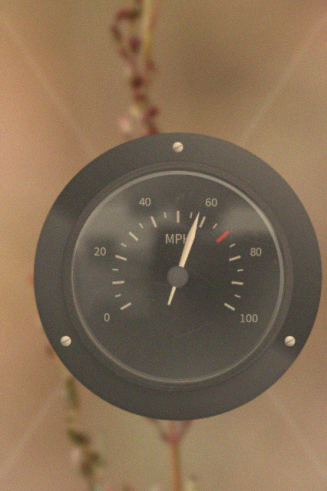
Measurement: **57.5** mph
